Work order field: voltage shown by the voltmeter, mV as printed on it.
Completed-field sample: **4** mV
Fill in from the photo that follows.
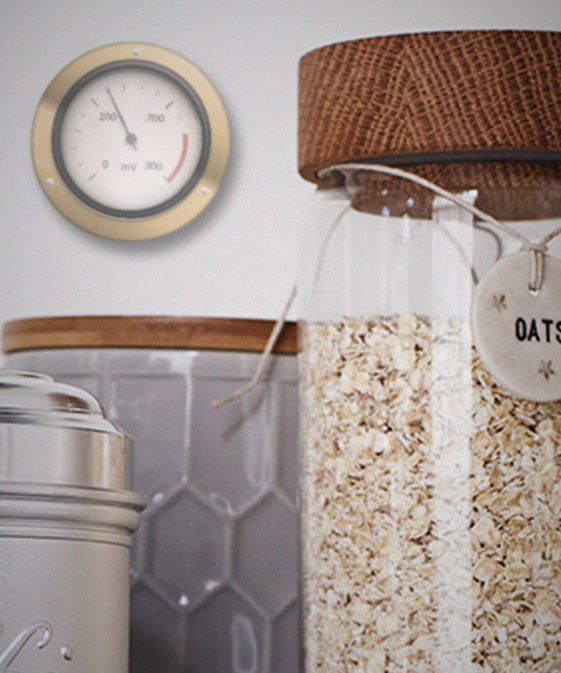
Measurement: **120** mV
